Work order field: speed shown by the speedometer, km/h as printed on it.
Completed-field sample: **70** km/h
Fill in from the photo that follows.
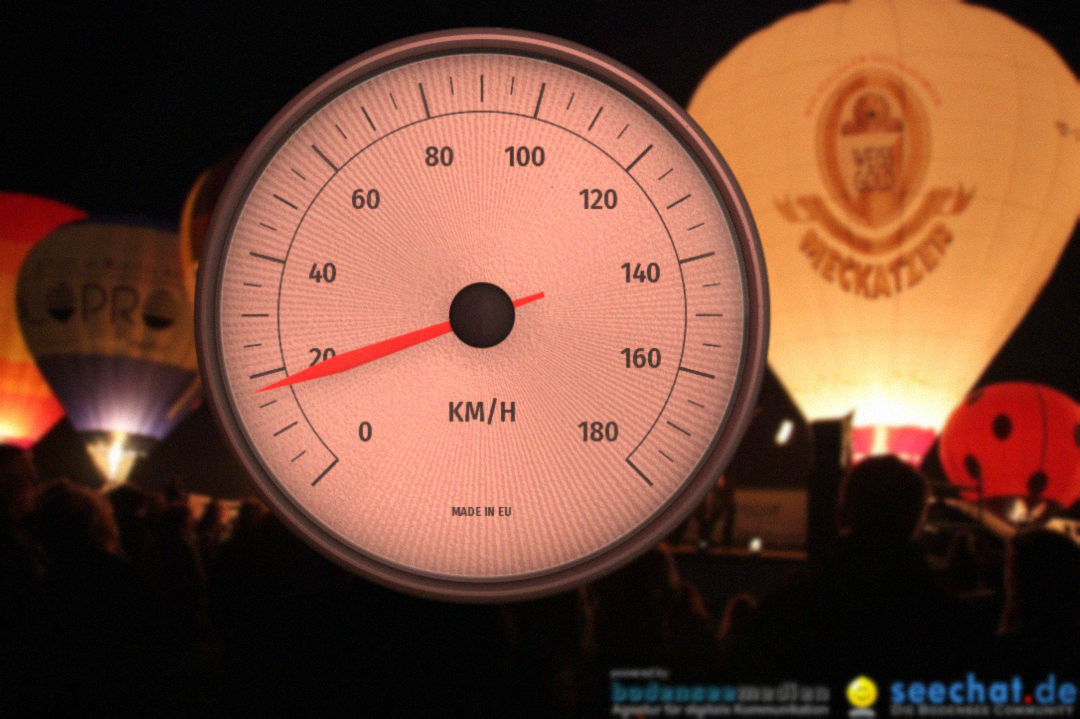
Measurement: **17.5** km/h
